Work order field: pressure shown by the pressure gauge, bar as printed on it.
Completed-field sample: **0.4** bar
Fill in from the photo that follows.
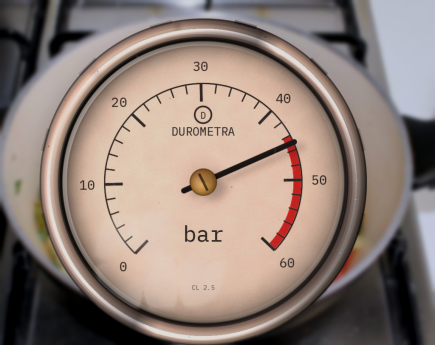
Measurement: **45** bar
